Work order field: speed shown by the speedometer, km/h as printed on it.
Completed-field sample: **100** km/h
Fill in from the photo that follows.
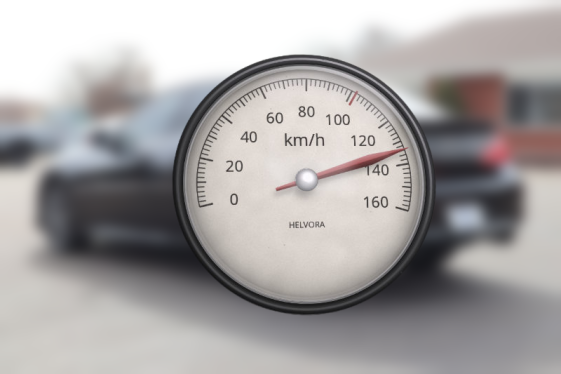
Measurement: **134** km/h
